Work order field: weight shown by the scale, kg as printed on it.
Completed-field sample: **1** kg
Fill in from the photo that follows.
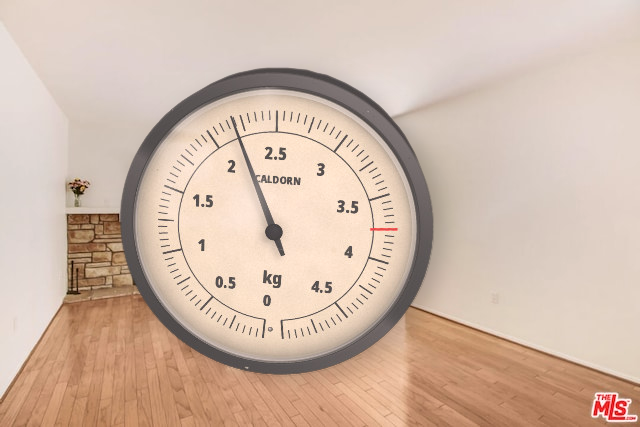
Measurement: **2.2** kg
